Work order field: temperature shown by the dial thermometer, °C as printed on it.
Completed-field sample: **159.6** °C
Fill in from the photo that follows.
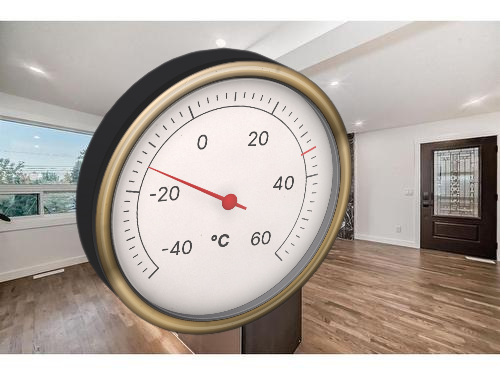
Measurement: **-14** °C
